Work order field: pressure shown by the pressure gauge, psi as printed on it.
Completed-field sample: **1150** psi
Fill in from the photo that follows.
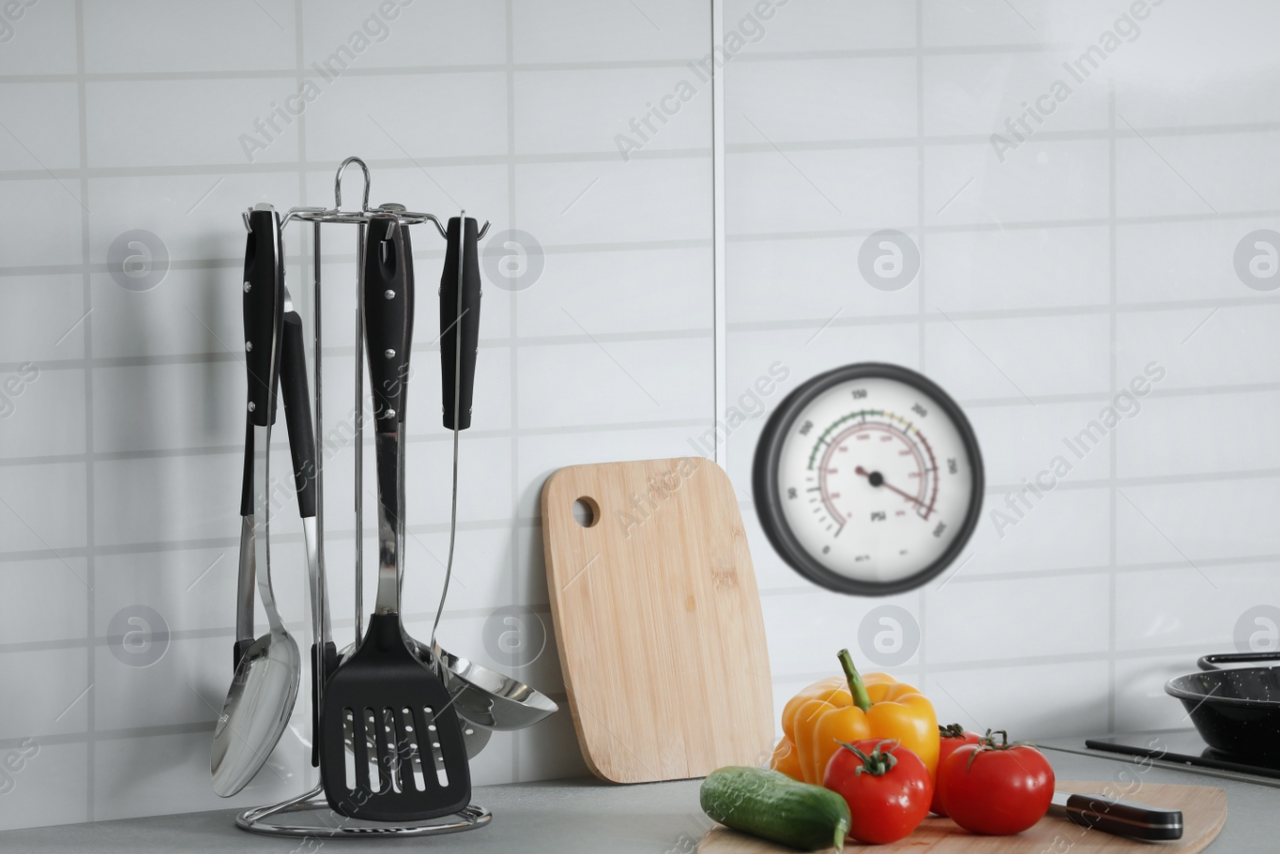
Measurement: **290** psi
